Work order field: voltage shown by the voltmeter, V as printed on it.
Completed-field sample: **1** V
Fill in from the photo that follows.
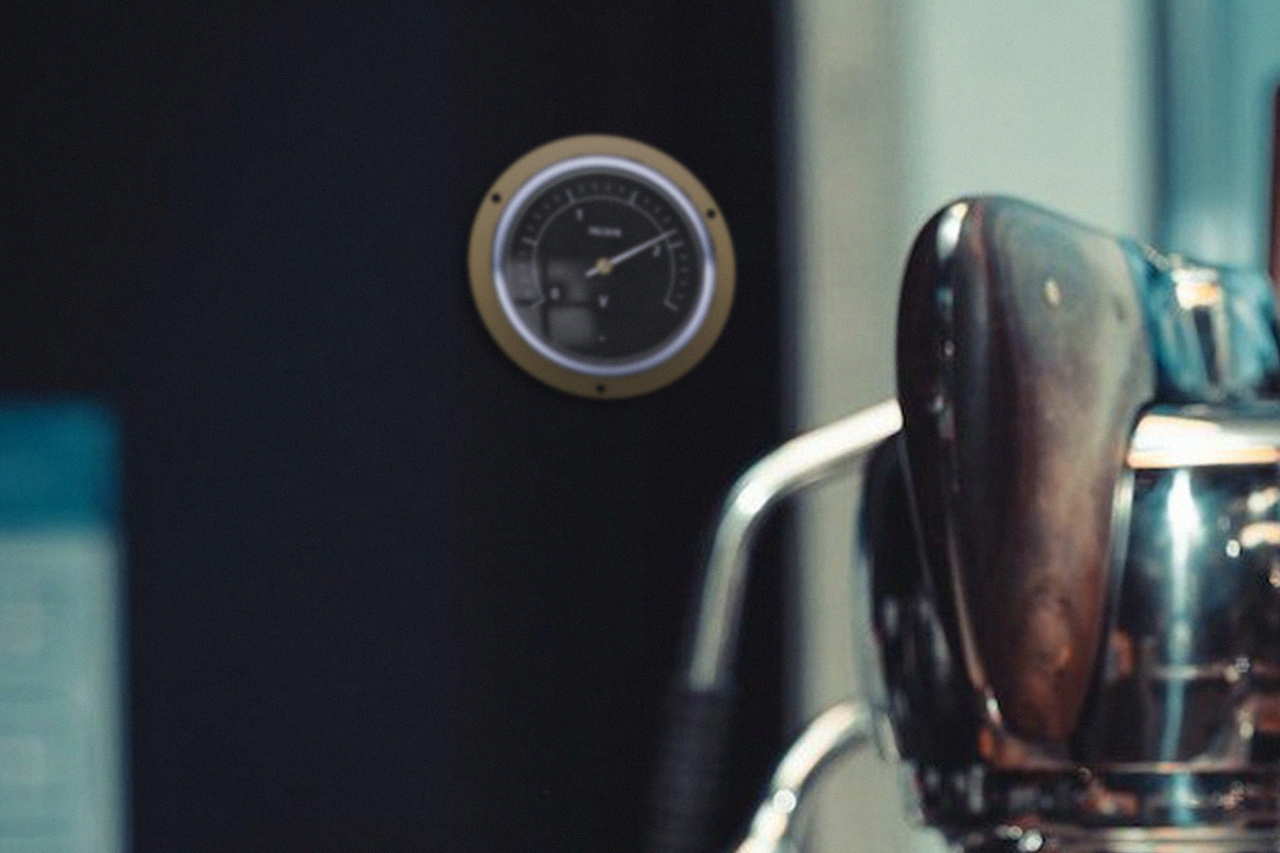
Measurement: **1.9** V
